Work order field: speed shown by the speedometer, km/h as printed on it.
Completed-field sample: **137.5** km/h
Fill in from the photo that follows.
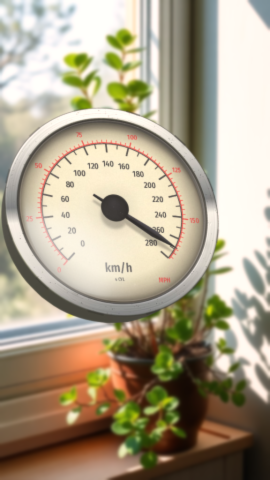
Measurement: **270** km/h
